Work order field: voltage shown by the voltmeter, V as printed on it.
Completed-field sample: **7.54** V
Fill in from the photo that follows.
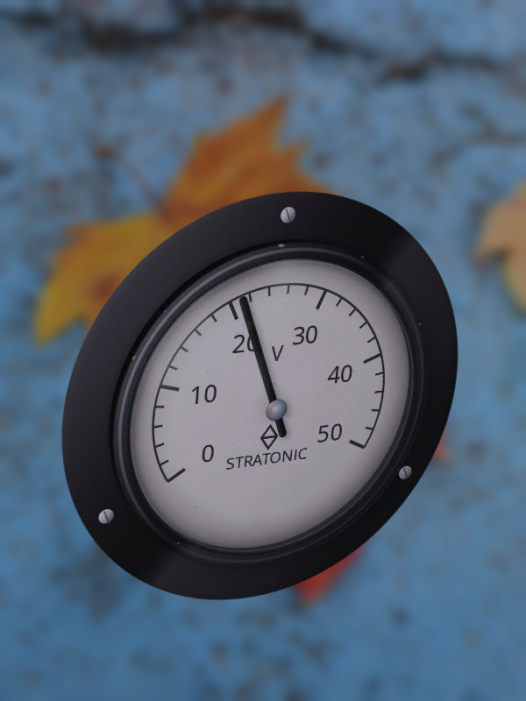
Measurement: **21** V
